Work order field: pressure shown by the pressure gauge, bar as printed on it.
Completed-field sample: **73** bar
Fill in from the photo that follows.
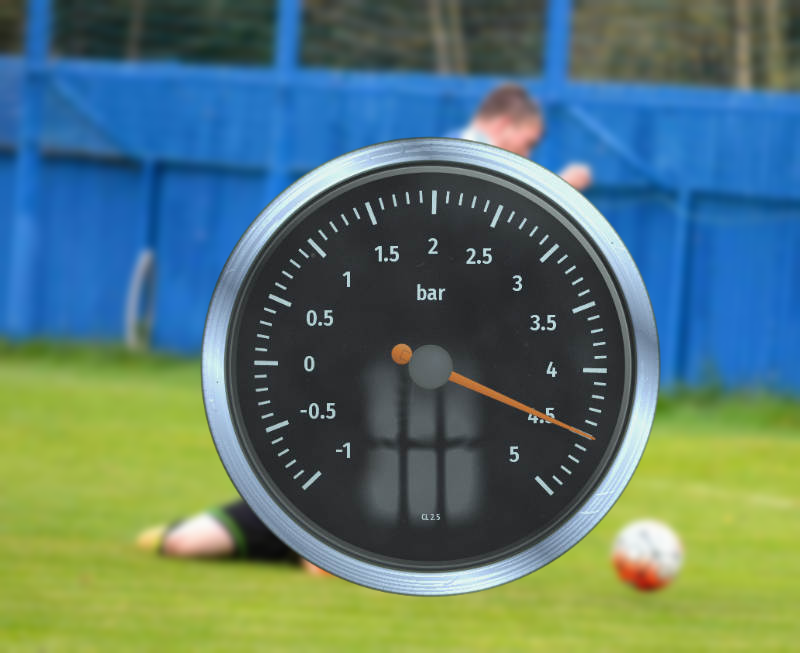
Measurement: **4.5** bar
